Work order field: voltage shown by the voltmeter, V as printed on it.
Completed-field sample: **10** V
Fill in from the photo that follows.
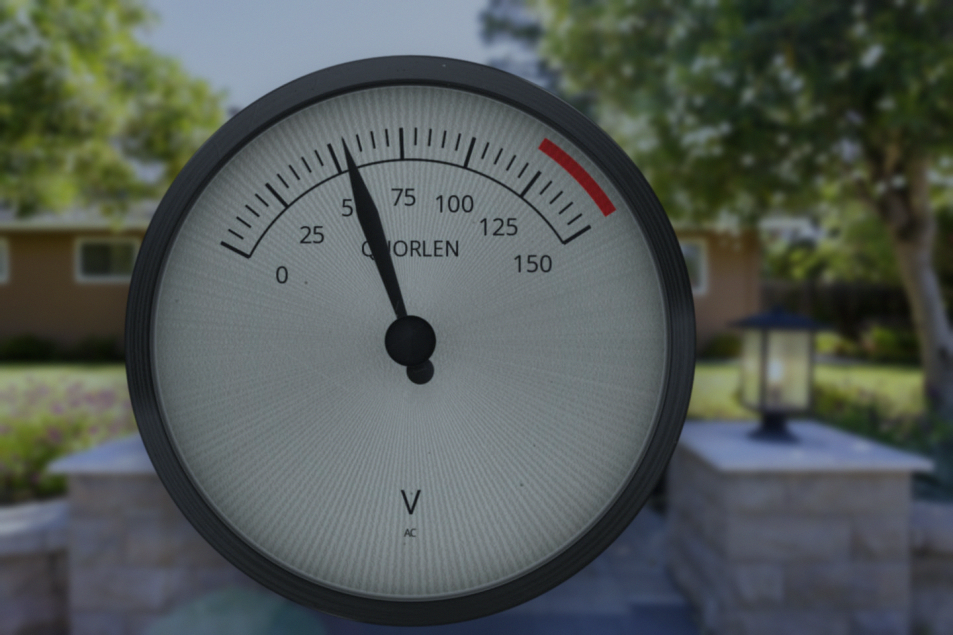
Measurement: **55** V
